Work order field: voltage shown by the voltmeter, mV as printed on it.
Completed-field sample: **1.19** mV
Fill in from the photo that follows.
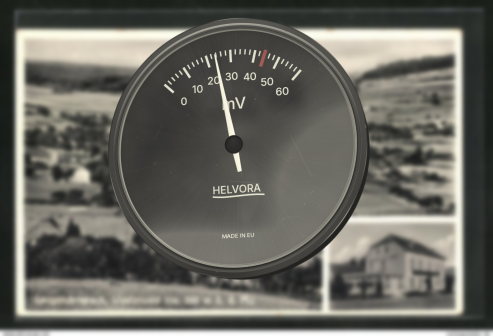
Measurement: **24** mV
